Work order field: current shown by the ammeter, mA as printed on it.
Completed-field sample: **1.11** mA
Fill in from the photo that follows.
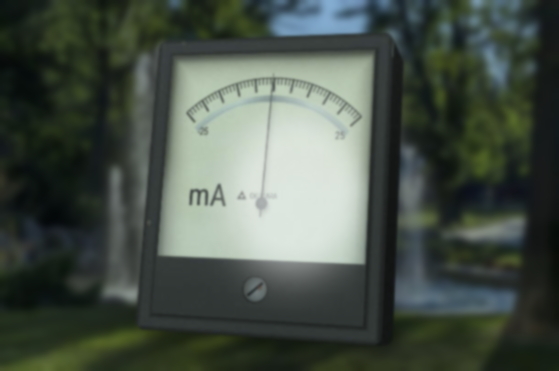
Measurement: **0** mA
